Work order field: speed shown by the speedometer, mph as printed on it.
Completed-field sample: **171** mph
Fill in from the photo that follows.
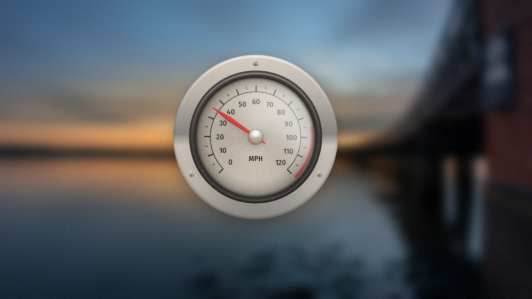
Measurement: **35** mph
